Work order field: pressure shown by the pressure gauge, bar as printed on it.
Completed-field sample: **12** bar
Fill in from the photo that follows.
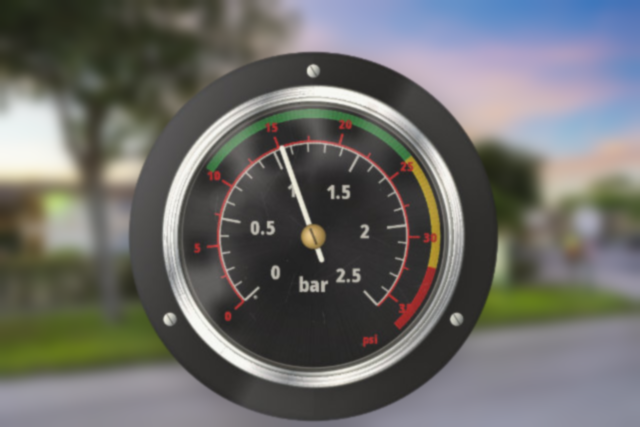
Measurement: **1.05** bar
